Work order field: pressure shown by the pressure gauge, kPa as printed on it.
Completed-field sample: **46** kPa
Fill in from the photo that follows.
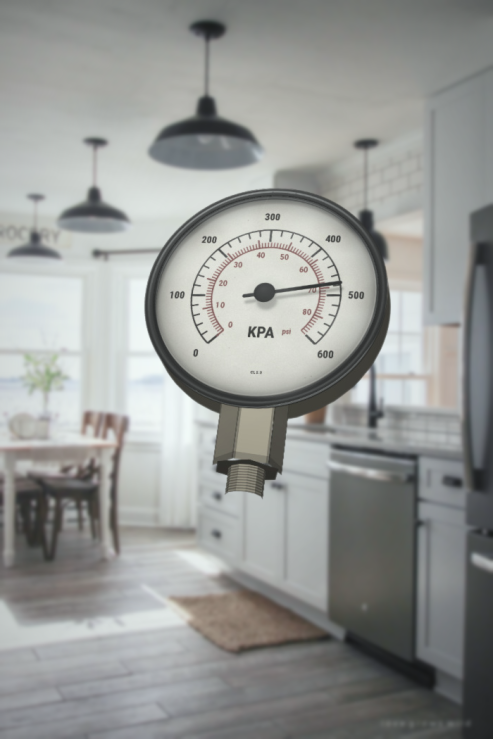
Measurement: **480** kPa
